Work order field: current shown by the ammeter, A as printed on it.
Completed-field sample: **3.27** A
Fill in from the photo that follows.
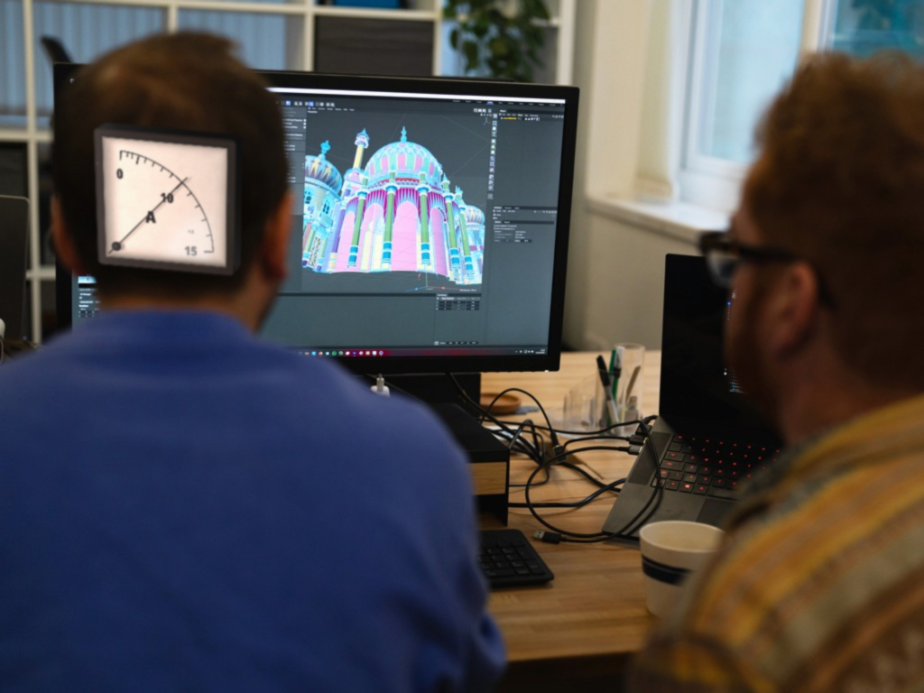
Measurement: **10** A
